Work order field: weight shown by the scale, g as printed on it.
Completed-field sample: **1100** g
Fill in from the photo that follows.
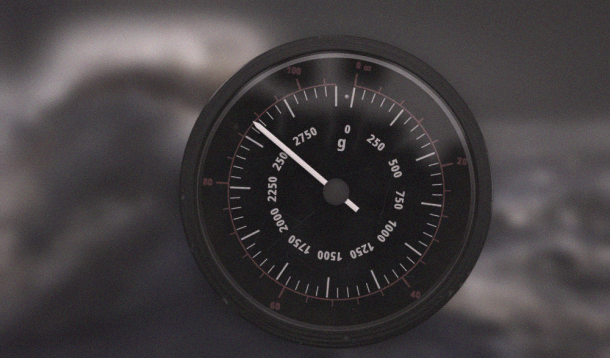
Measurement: **2575** g
